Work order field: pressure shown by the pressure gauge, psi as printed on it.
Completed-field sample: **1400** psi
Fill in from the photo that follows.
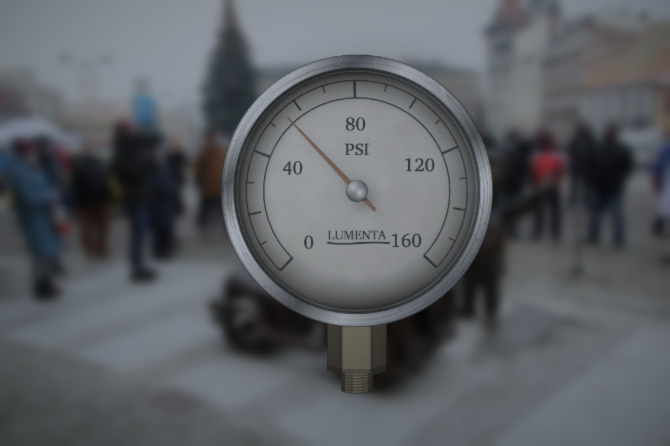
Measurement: **55** psi
